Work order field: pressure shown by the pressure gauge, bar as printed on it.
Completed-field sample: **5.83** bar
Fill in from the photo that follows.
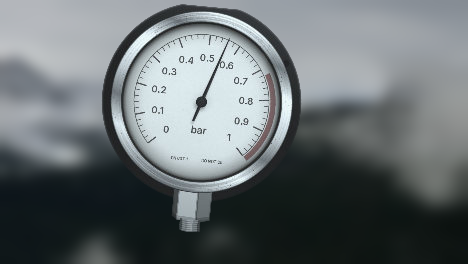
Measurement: **0.56** bar
